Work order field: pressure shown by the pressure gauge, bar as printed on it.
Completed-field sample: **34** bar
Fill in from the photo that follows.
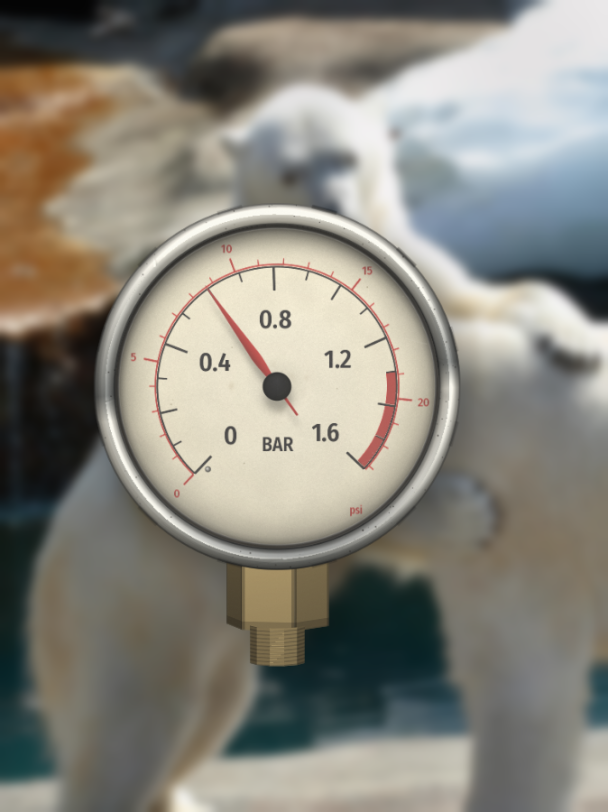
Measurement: **0.6** bar
